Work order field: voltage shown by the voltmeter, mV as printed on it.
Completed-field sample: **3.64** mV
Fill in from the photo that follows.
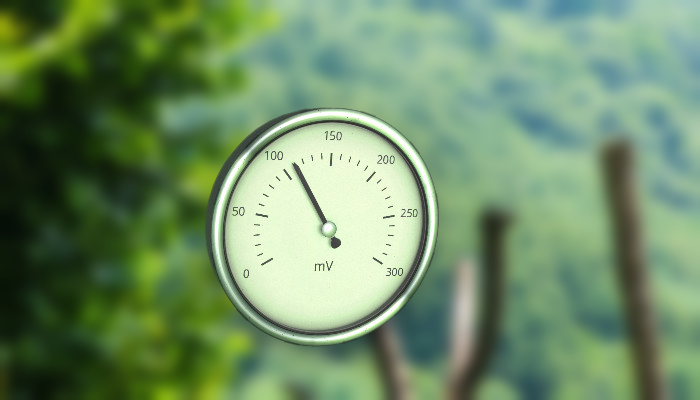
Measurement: **110** mV
